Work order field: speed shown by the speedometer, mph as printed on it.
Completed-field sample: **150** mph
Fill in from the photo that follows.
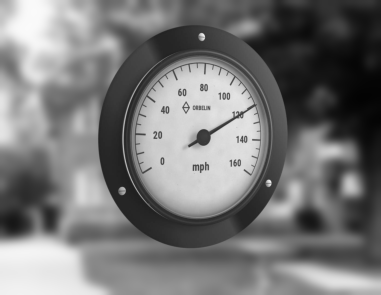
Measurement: **120** mph
